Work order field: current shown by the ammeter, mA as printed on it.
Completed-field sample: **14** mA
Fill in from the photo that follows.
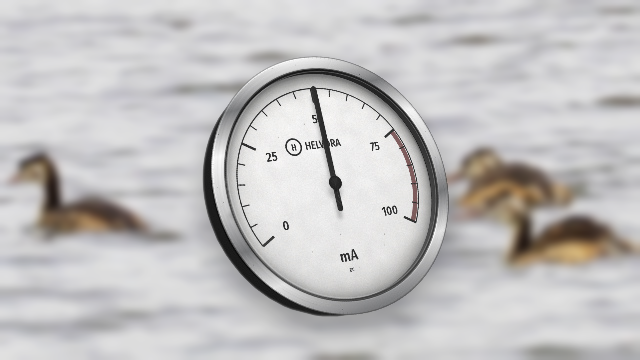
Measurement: **50** mA
